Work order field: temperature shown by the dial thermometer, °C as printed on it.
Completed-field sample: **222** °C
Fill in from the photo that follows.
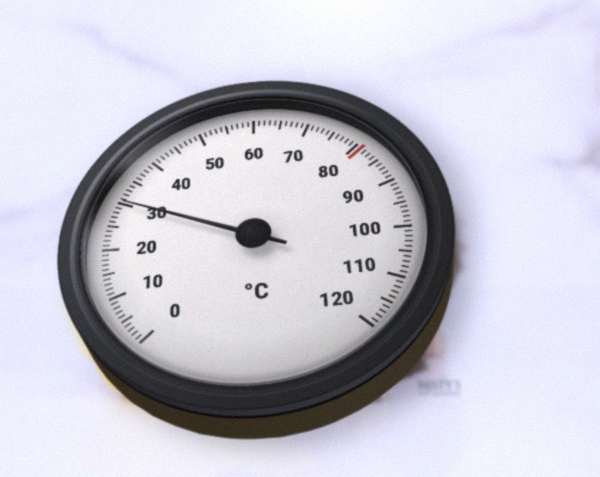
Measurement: **30** °C
